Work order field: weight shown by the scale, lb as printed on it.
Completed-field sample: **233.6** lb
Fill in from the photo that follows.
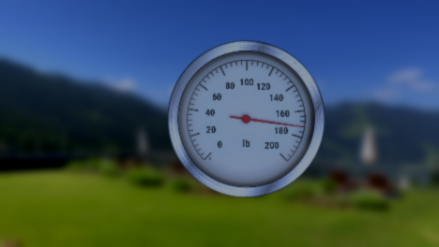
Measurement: **172** lb
